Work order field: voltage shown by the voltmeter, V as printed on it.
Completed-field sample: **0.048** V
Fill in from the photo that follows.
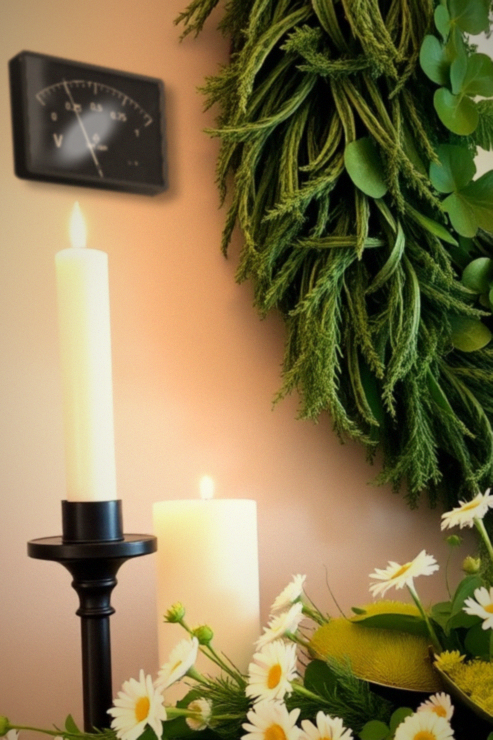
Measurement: **0.25** V
